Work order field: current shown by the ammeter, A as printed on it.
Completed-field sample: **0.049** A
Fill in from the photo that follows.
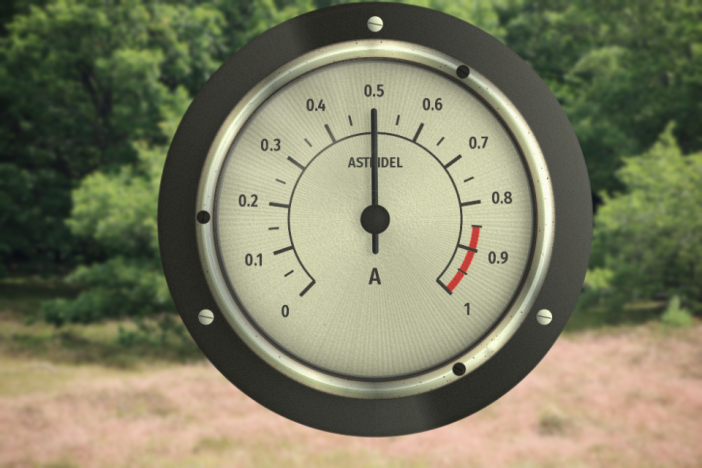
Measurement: **0.5** A
